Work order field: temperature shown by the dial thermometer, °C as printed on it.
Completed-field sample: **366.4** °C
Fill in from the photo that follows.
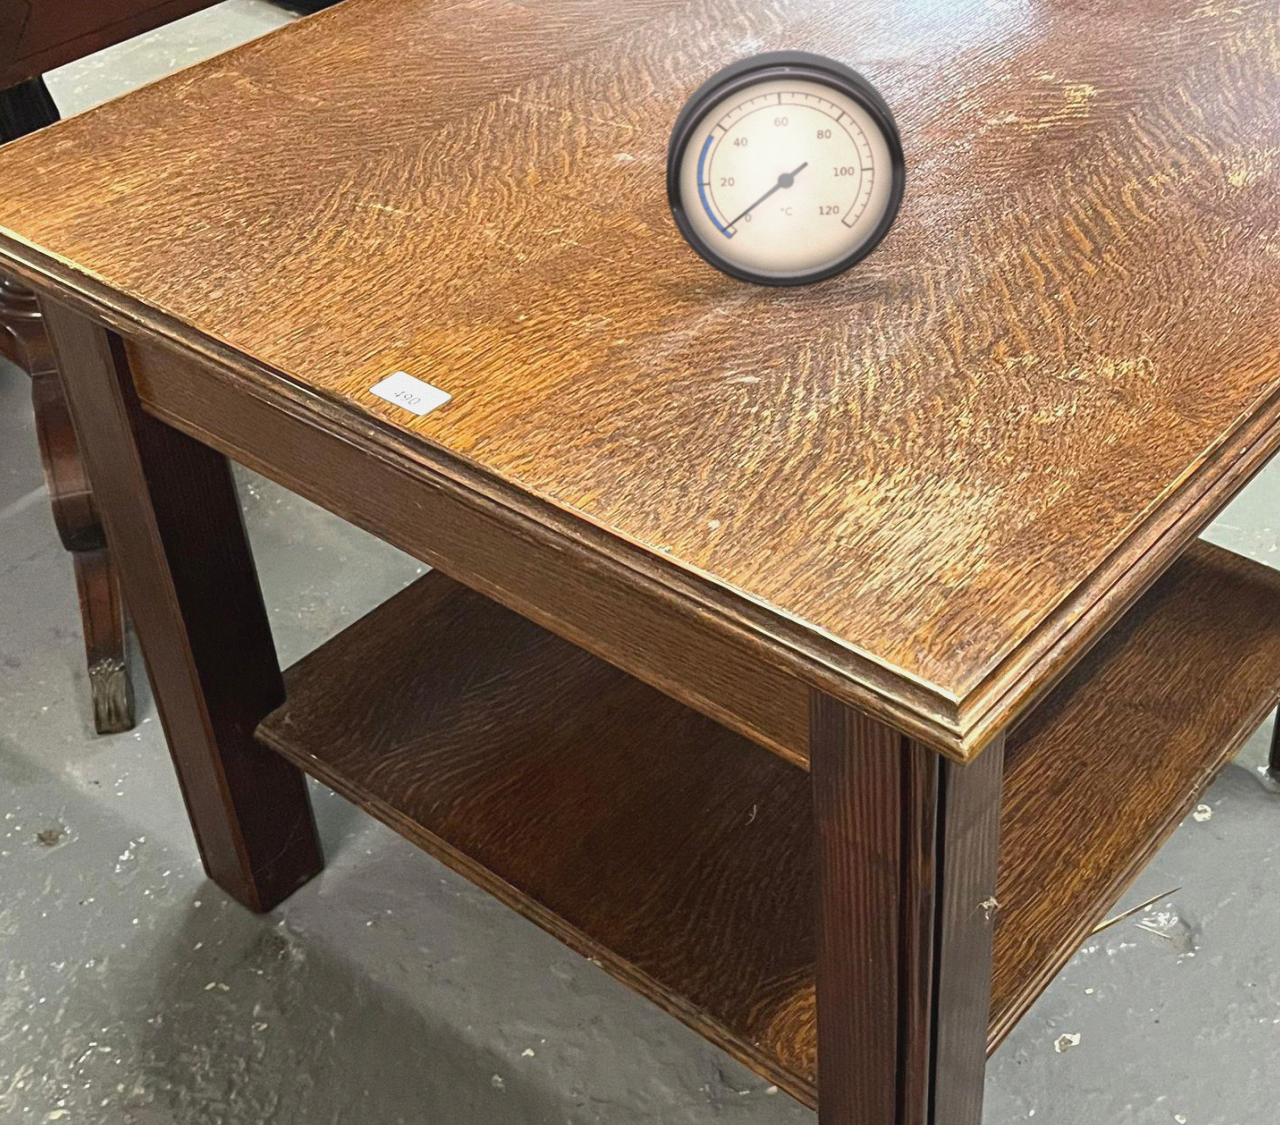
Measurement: **4** °C
